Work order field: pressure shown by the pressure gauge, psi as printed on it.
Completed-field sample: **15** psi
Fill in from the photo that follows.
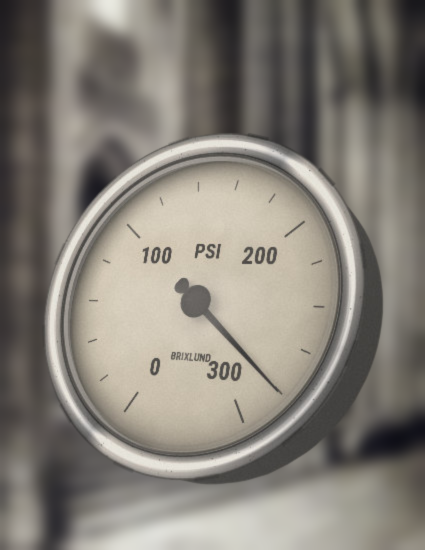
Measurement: **280** psi
